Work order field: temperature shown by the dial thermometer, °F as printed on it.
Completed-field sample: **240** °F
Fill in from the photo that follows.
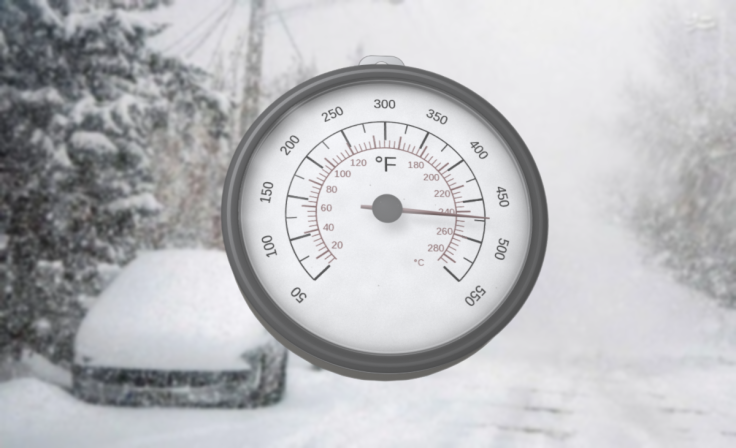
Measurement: **475** °F
